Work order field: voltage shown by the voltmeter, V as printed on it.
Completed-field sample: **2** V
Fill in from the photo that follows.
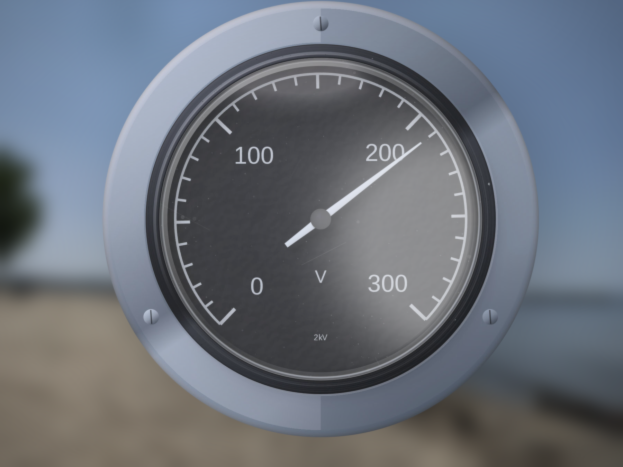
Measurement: **210** V
